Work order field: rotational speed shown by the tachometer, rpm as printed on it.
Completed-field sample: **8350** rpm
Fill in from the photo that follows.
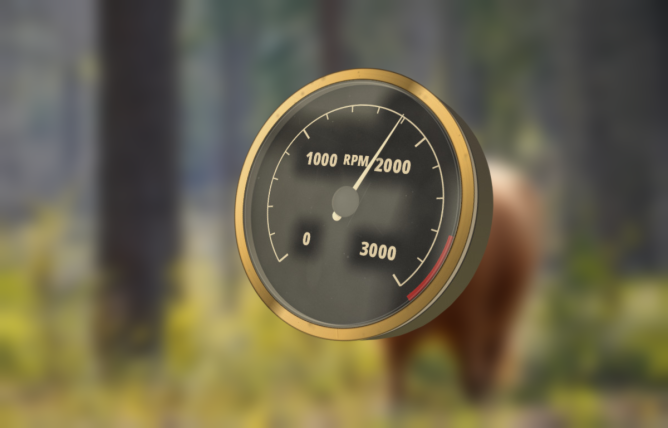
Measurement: **1800** rpm
